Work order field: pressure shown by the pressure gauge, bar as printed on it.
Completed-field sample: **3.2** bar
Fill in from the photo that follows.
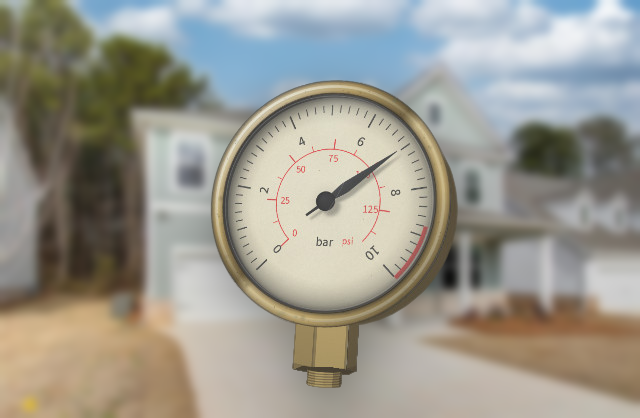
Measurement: **7** bar
